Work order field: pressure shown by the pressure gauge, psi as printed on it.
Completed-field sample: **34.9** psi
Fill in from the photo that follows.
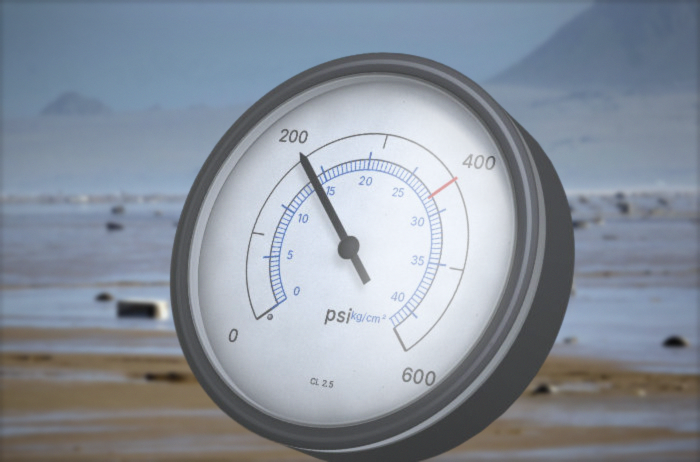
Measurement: **200** psi
